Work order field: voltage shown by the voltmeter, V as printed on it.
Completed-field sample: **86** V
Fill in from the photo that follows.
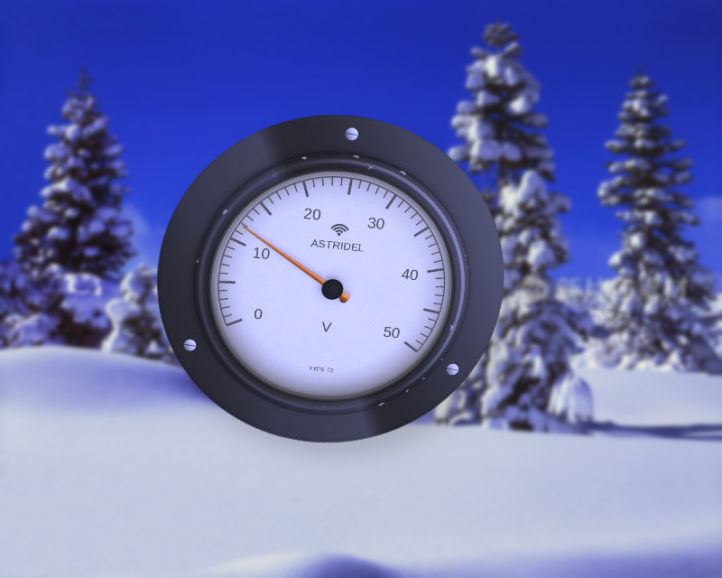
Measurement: **12** V
